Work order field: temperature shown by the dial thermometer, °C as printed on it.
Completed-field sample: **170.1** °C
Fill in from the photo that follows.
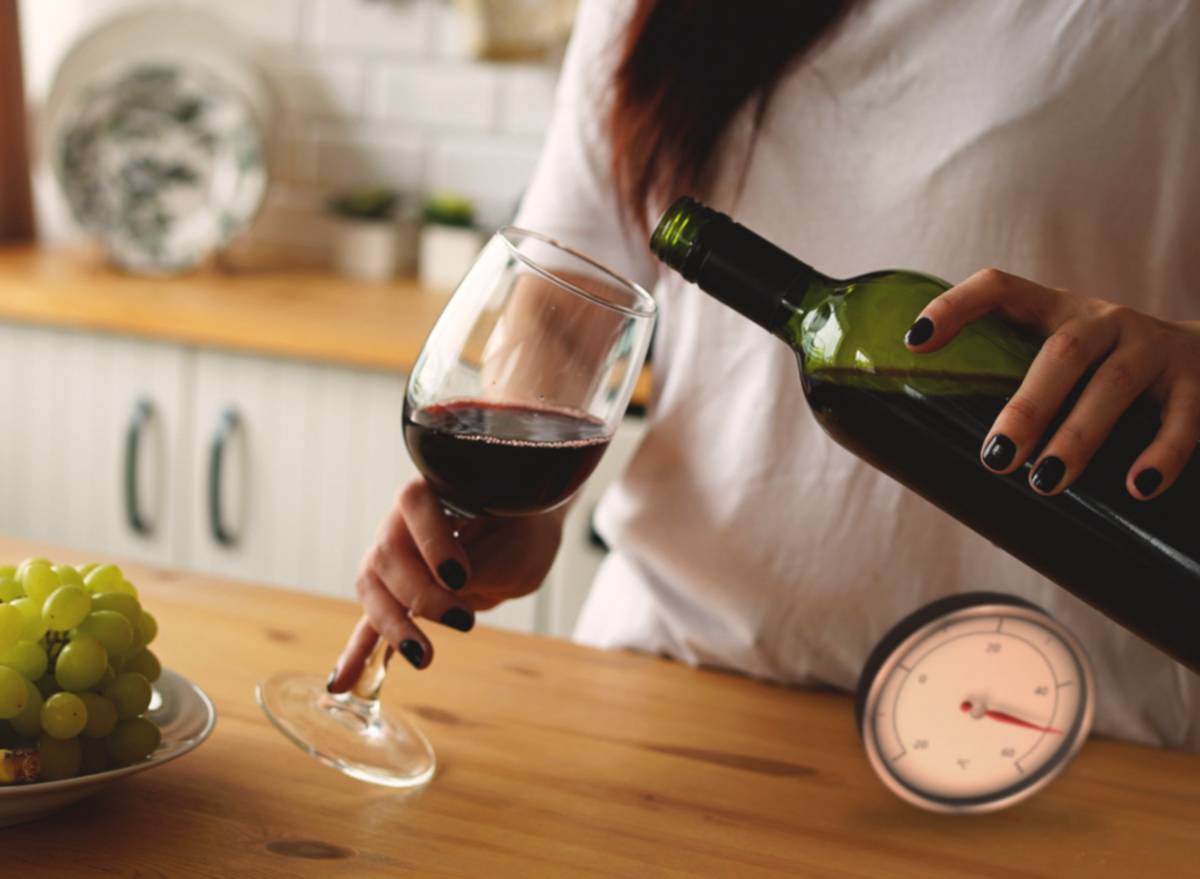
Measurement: **50** °C
